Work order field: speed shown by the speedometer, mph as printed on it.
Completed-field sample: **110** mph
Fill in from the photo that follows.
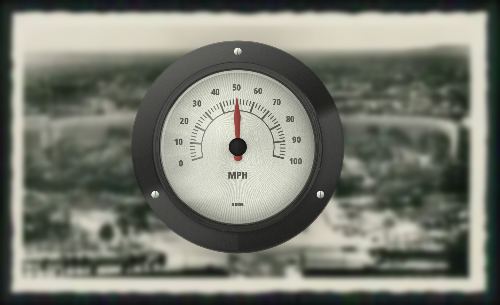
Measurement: **50** mph
